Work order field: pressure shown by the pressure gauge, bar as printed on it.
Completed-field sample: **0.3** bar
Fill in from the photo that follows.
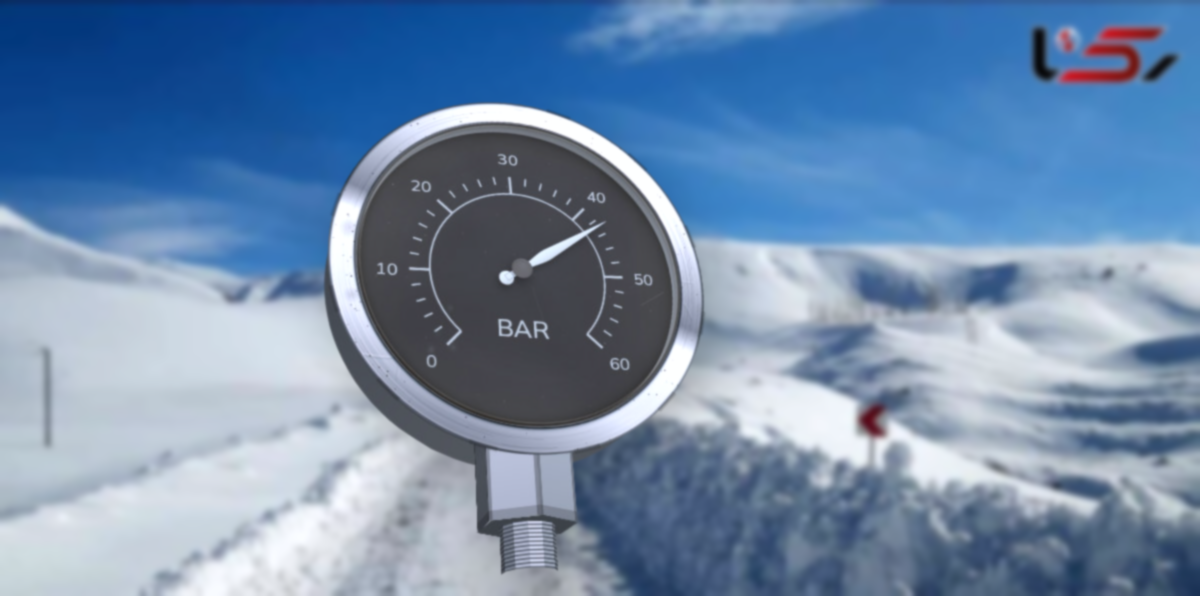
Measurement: **43** bar
